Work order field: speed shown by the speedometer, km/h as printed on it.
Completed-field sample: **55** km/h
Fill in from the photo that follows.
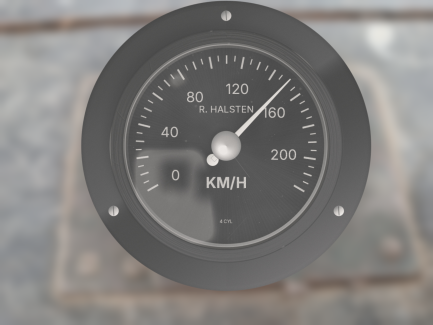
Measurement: **150** km/h
